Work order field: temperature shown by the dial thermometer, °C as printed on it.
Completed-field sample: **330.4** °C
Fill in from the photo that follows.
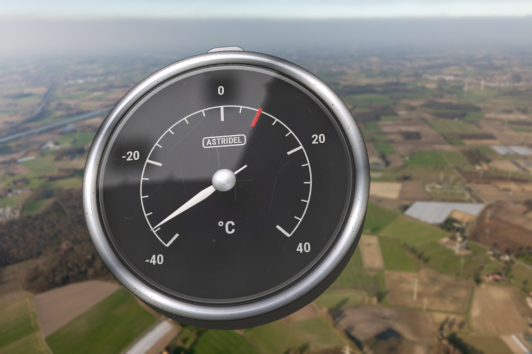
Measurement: **-36** °C
